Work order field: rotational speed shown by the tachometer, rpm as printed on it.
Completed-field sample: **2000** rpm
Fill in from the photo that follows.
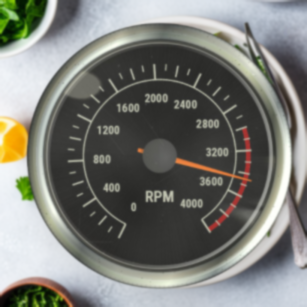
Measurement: **3450** rpm
